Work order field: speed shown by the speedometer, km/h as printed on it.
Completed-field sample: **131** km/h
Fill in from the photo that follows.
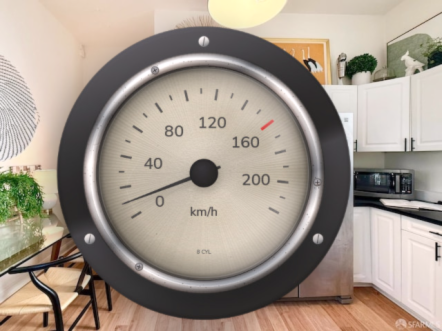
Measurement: **10** km/h
